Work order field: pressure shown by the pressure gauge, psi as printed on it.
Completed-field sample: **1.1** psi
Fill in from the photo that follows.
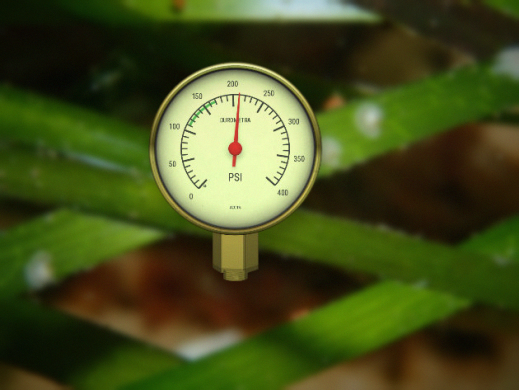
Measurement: **210** psi
